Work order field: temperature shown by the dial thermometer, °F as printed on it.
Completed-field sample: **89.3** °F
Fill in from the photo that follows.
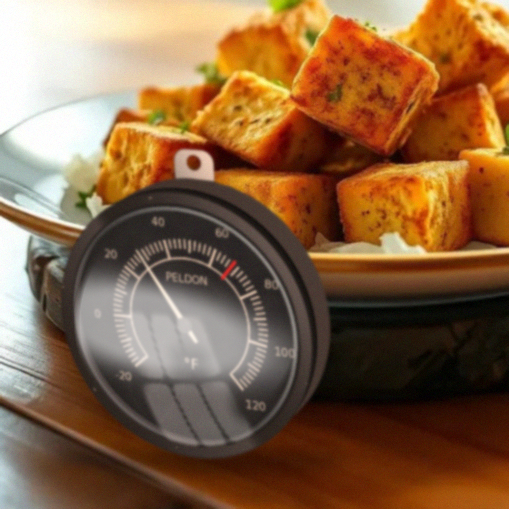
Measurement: **30** °F
